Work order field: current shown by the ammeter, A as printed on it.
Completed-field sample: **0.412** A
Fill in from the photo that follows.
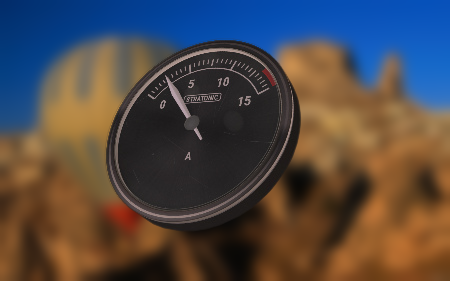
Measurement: **2.5** A
